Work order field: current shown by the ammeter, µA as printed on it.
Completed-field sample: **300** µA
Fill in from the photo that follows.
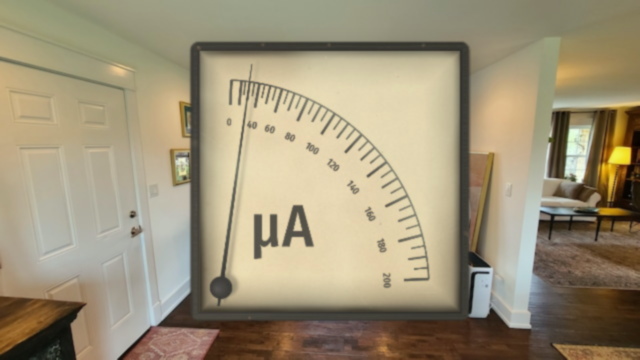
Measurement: **30** µA
